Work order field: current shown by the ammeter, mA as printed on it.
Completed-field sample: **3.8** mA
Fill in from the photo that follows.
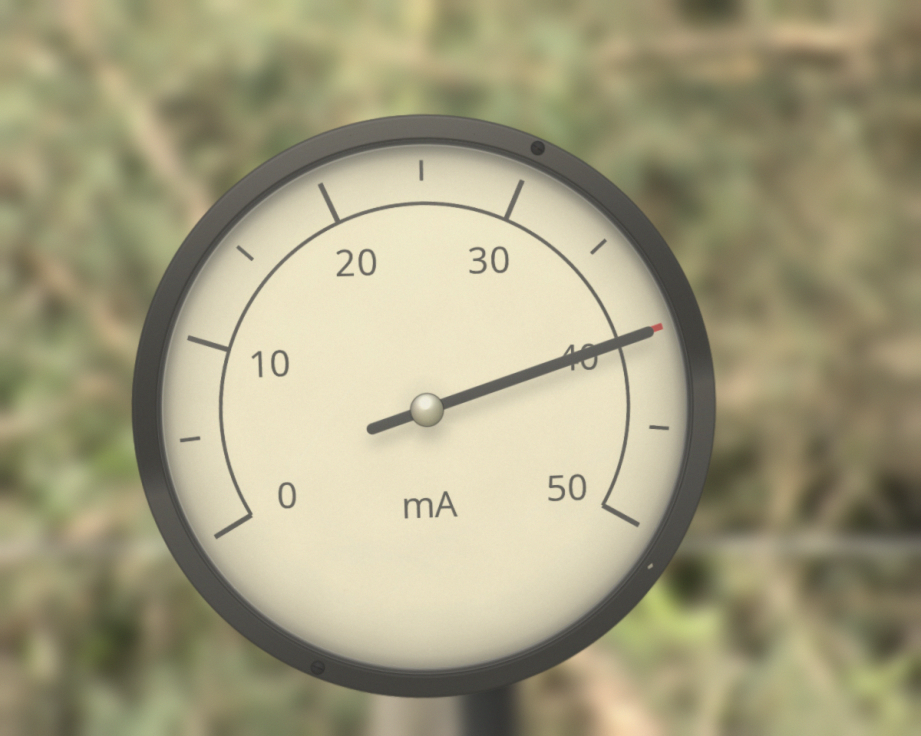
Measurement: **40** mA
